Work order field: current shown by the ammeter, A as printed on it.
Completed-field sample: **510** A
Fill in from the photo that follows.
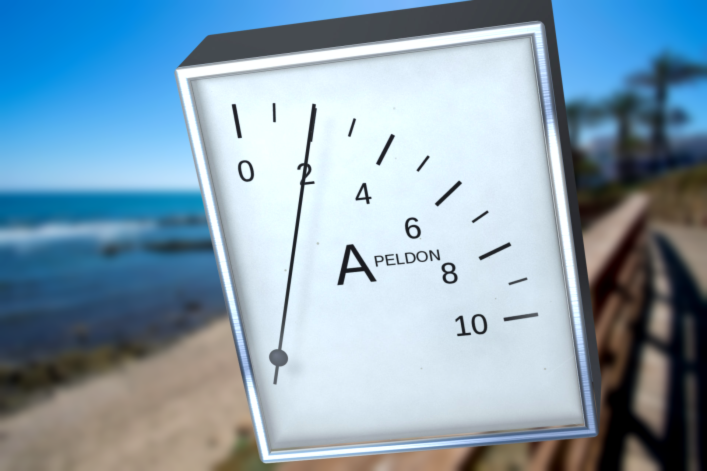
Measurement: **2** A
